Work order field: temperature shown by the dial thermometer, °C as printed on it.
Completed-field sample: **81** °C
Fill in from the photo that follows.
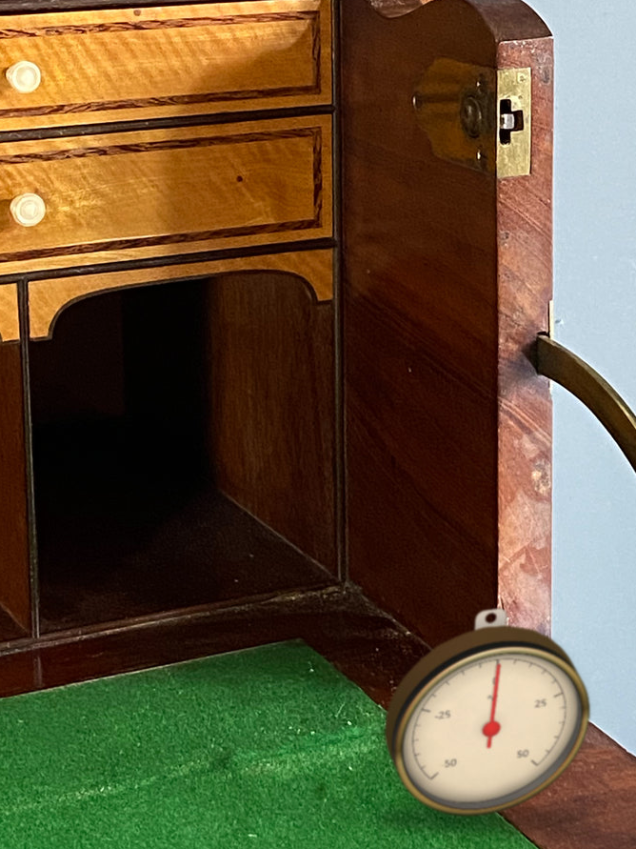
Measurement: **0** °C
